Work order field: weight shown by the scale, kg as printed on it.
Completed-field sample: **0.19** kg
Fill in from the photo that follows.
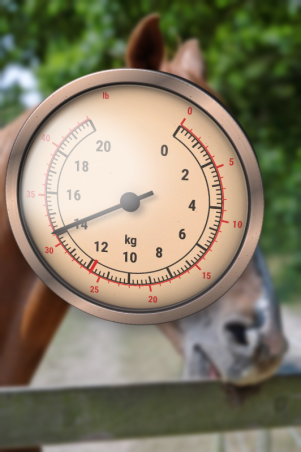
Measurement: **14.2** kg
